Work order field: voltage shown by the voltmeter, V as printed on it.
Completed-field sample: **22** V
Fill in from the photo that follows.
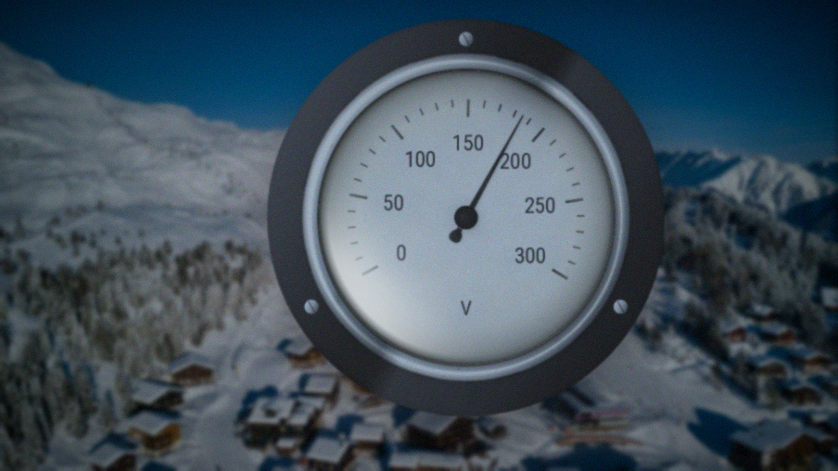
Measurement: **185** V
